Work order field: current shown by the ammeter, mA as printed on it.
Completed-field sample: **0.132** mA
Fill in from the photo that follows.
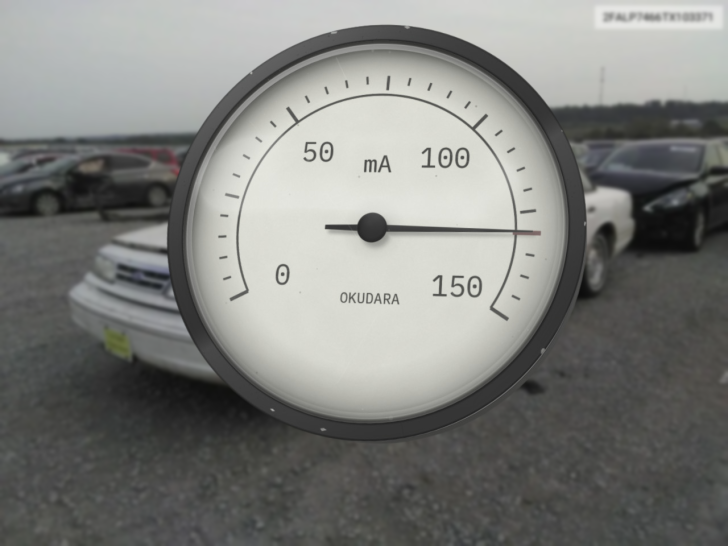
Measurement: **130** mA
